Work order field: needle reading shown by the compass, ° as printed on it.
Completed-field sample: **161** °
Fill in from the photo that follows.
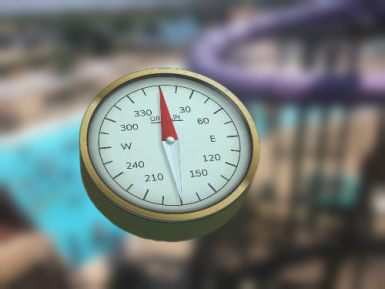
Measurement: **0** °
